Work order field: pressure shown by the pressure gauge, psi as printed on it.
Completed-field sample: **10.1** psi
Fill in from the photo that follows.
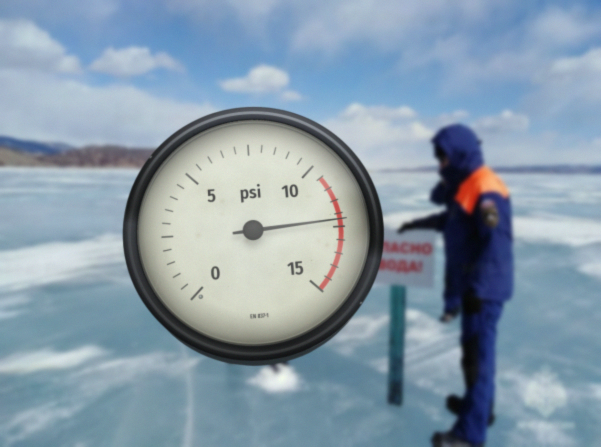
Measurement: **12.25** psi
